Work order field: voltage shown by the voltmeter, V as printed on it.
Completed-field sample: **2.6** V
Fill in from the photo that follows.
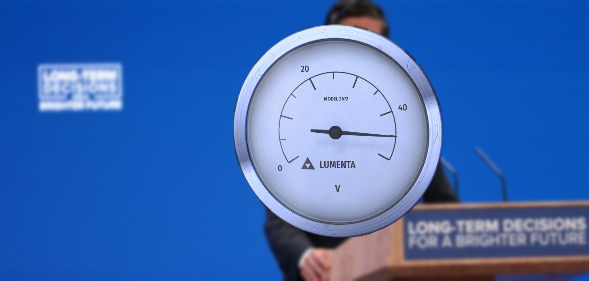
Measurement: **45** V
